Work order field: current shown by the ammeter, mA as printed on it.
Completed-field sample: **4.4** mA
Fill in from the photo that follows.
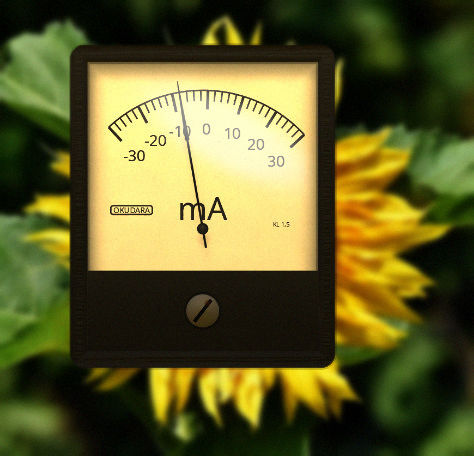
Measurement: **-8** mA
